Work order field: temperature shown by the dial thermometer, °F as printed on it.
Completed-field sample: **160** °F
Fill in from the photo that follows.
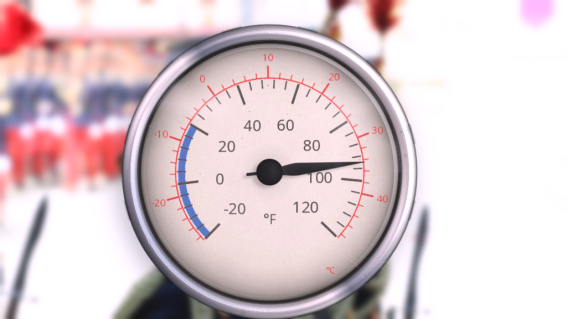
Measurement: **94** °F
